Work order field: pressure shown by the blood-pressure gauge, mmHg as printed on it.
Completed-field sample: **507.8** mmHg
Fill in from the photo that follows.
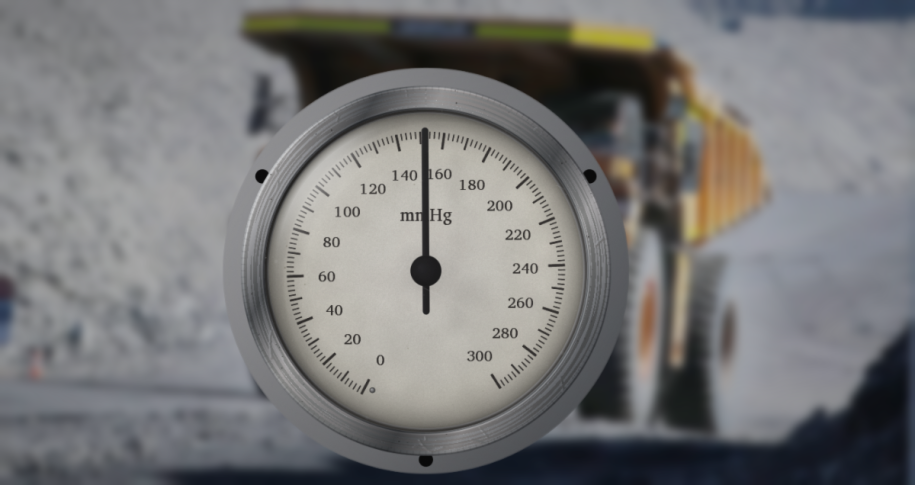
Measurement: **152** mmHg
